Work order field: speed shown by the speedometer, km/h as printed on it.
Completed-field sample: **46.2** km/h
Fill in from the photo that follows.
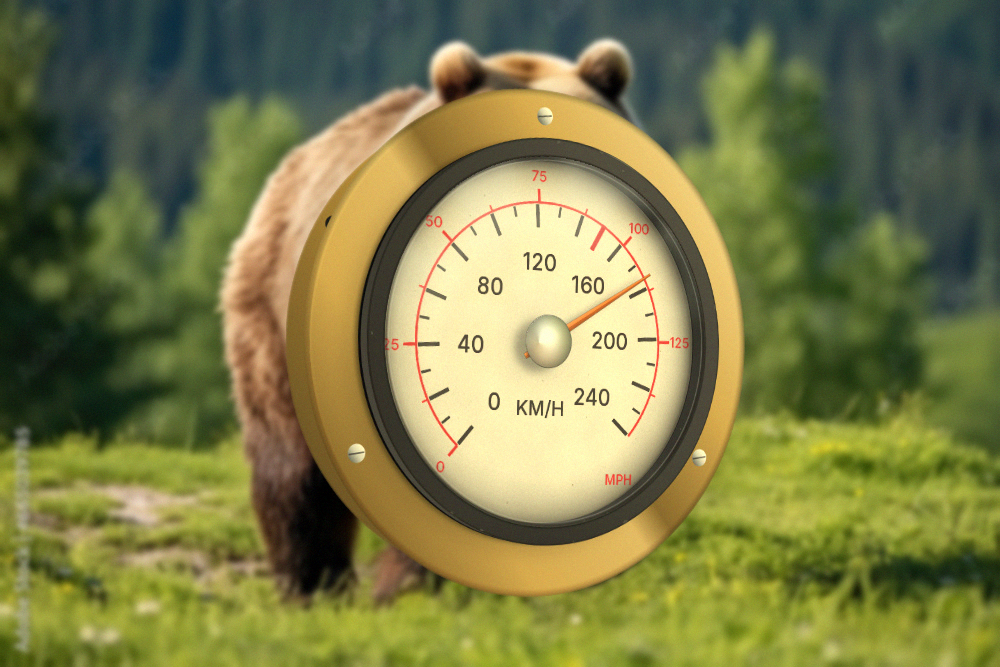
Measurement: **175** km/h
